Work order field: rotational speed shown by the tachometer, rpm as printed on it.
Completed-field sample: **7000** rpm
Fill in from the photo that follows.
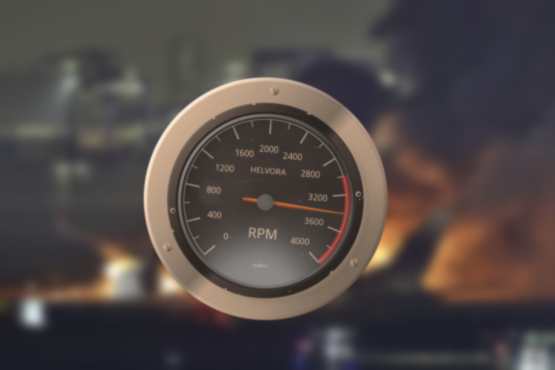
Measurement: **3400** rpm
